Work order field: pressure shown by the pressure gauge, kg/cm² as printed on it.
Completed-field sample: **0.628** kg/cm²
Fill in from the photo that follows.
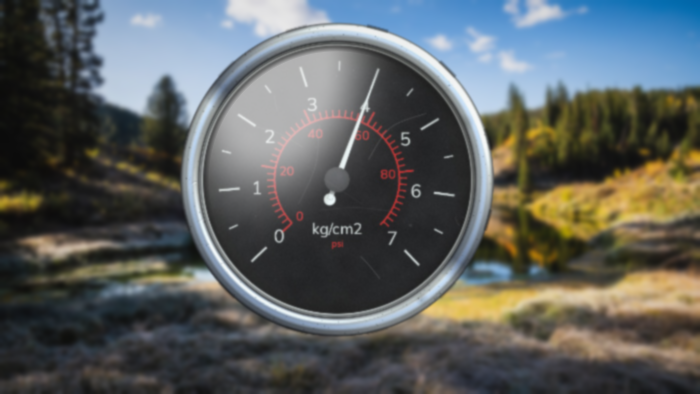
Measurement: **4** kg/cm²
